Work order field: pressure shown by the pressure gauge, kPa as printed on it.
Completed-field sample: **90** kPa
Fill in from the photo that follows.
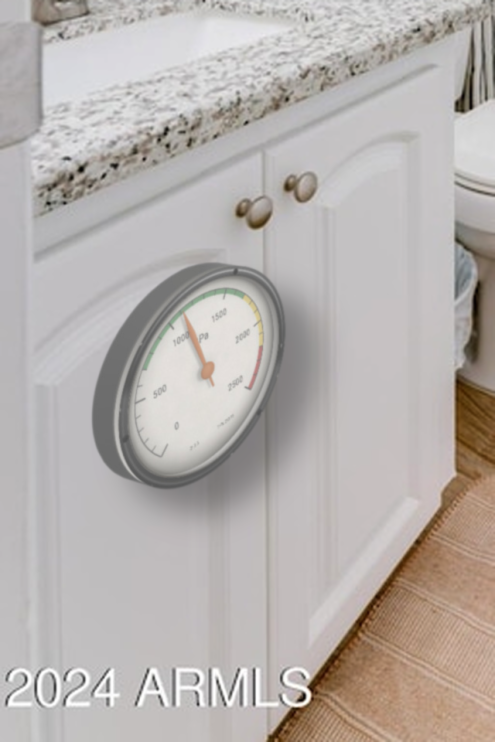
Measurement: **1100** kPa
